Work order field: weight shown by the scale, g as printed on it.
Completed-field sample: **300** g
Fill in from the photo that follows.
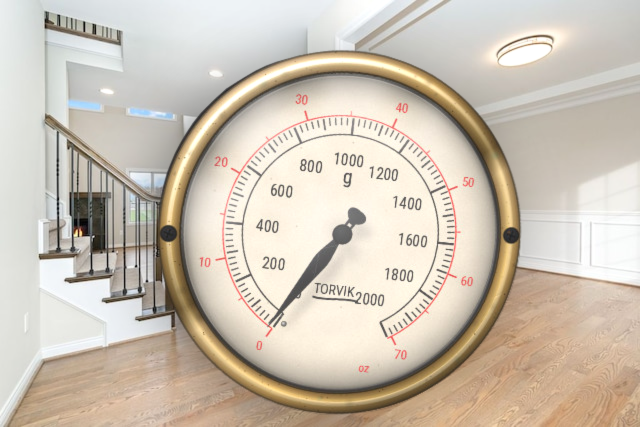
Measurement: **20** g
